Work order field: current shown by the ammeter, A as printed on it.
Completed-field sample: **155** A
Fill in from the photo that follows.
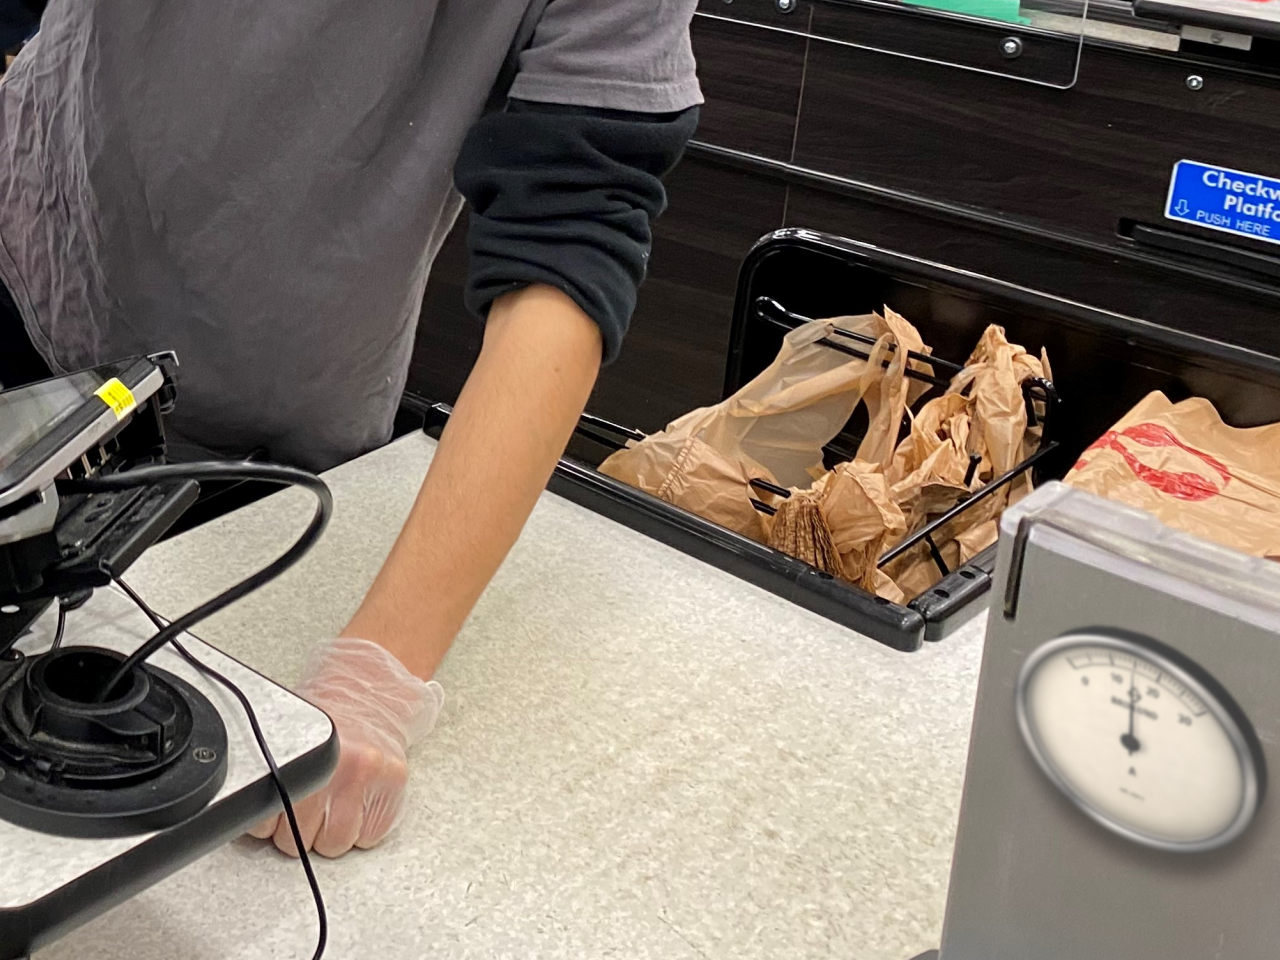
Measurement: **15** A
